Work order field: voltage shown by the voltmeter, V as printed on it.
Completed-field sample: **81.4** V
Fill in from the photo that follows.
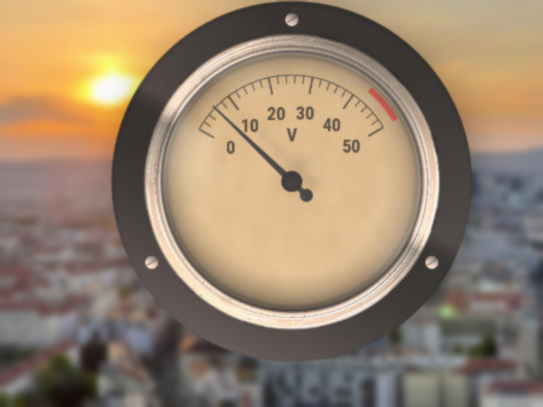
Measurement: **6** V
